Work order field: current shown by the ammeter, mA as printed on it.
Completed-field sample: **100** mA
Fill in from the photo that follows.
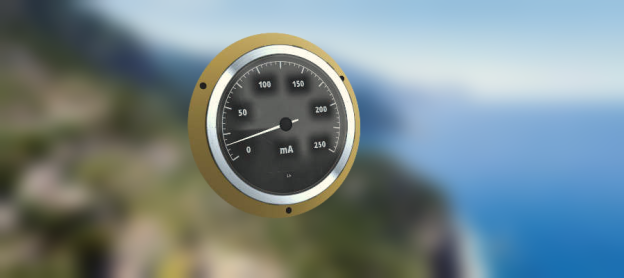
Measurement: **15** mA
